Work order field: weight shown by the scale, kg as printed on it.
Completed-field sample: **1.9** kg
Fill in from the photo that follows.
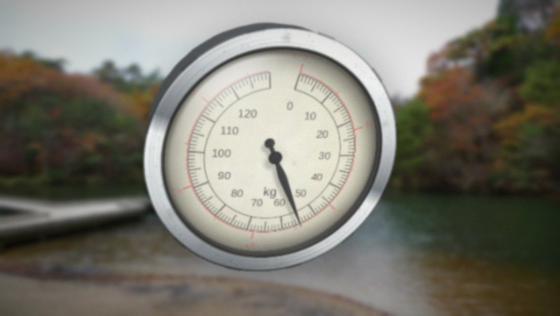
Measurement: **55** kg
